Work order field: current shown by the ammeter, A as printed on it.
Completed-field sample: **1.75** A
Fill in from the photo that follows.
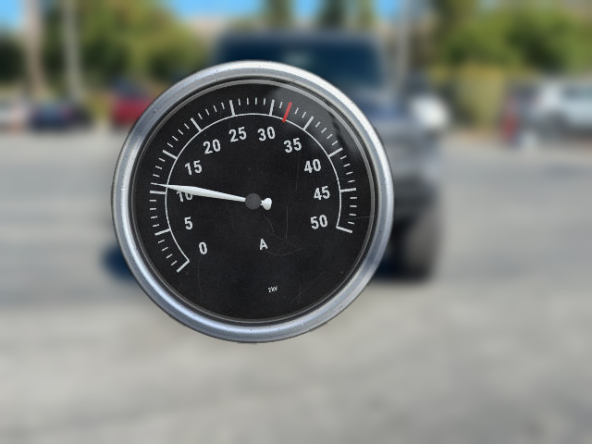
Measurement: **11** A
